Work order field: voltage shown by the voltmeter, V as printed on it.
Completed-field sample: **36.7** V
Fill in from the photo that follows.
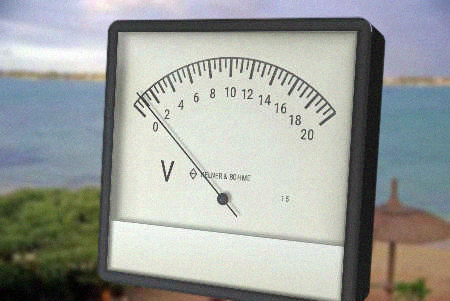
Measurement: **1** V
